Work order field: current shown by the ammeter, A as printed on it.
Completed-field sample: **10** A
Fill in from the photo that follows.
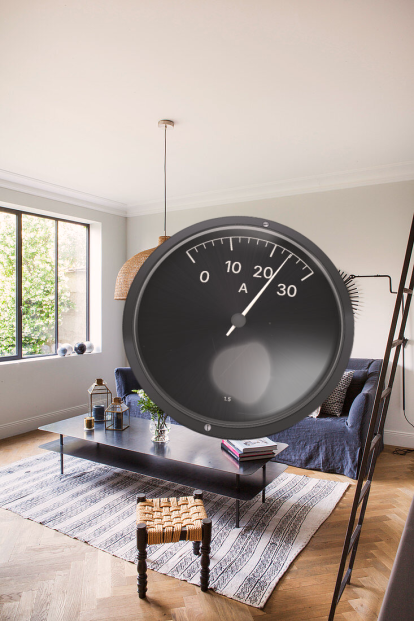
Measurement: **24** A
